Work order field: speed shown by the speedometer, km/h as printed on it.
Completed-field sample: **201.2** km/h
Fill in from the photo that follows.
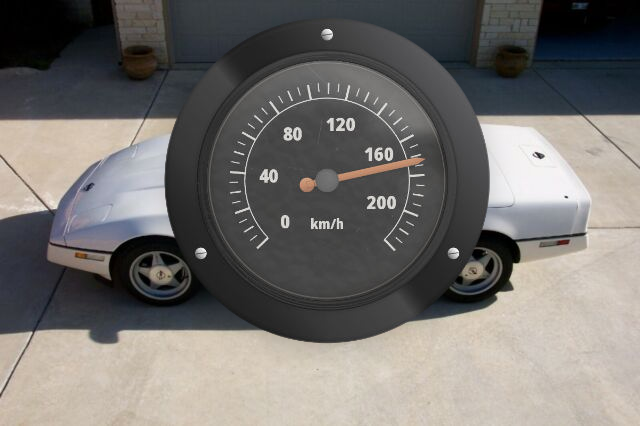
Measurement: **172.5** km/h
